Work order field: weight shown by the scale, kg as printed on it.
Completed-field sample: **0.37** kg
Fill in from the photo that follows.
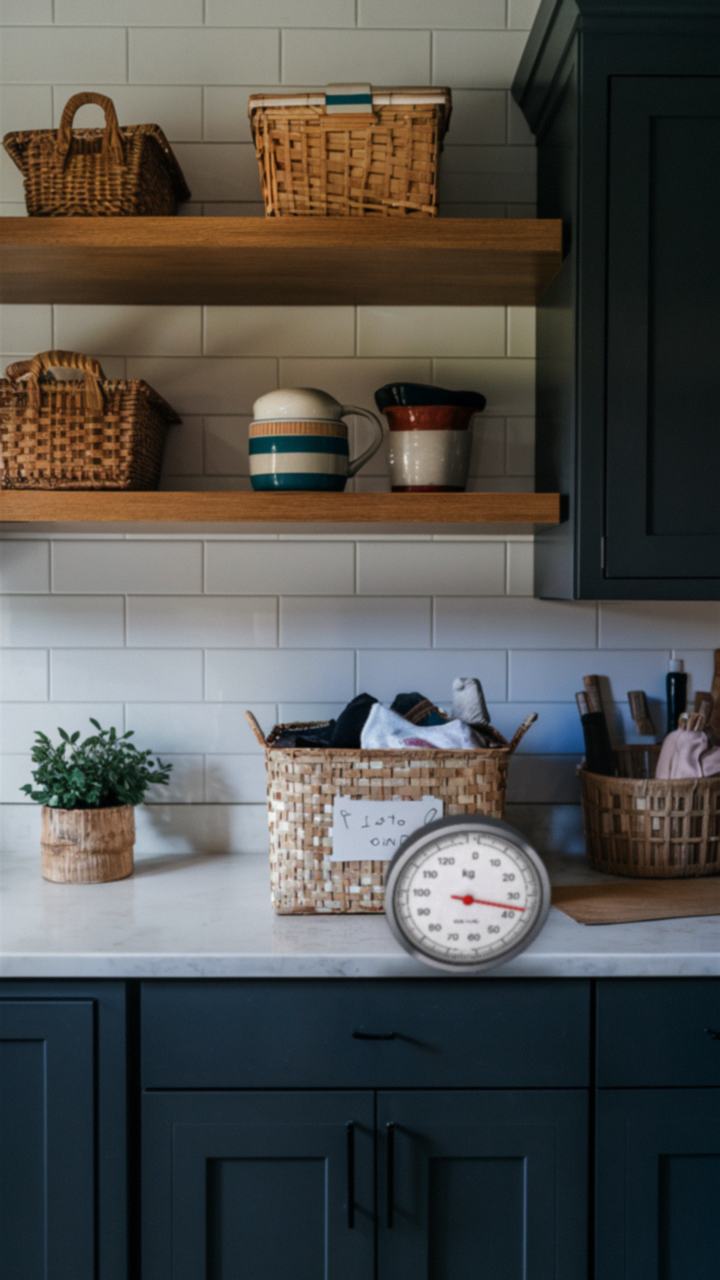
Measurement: **35** kg
